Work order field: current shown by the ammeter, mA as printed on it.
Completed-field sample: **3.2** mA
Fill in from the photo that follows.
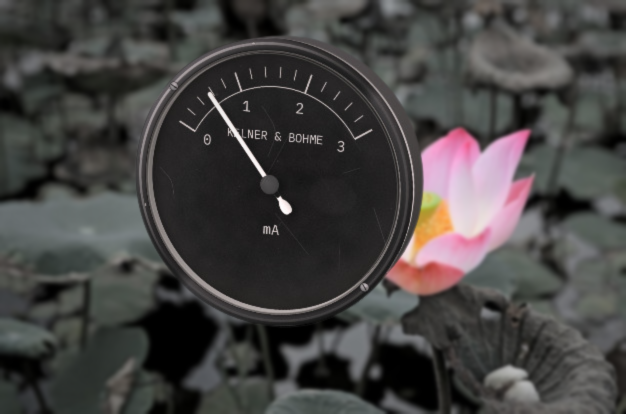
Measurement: **0.6** mA
